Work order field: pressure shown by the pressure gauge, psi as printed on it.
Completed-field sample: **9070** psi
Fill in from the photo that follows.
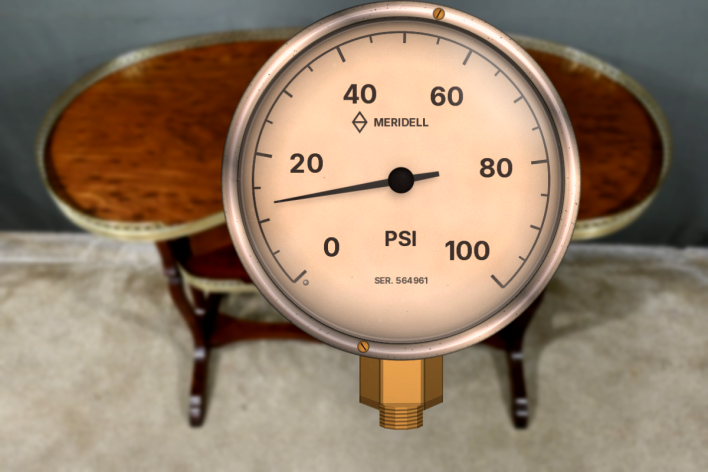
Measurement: **12.5** psi
